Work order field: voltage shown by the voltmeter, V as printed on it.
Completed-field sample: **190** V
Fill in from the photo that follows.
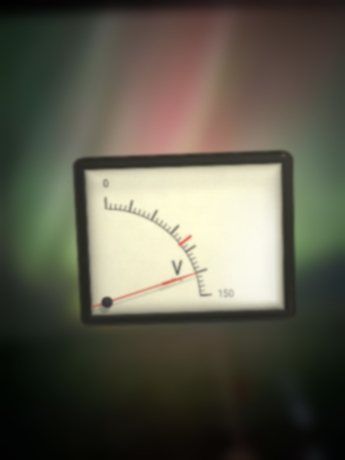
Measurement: **125** V
